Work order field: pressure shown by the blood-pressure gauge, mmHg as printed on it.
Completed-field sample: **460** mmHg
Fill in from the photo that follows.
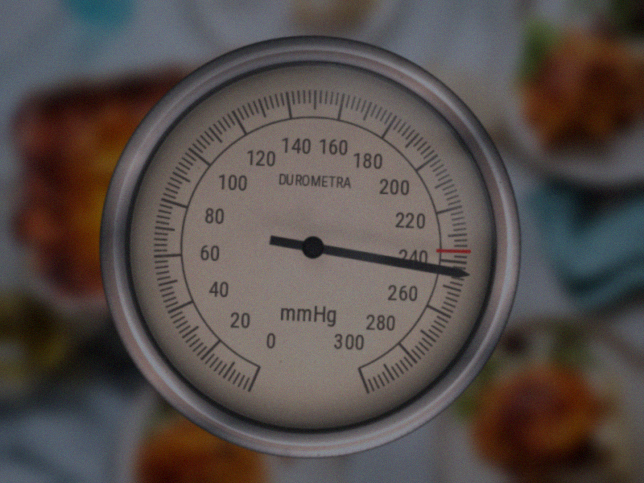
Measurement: **244** mmHg
